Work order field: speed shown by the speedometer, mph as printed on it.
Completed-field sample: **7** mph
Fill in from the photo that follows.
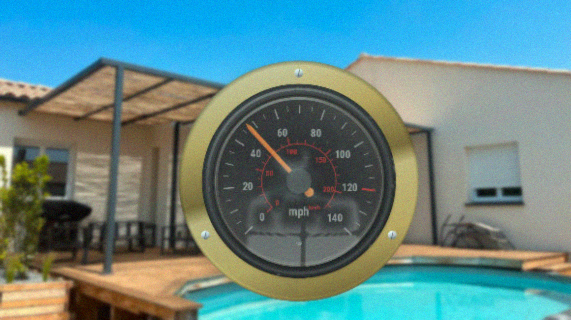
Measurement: **47.5** mph
